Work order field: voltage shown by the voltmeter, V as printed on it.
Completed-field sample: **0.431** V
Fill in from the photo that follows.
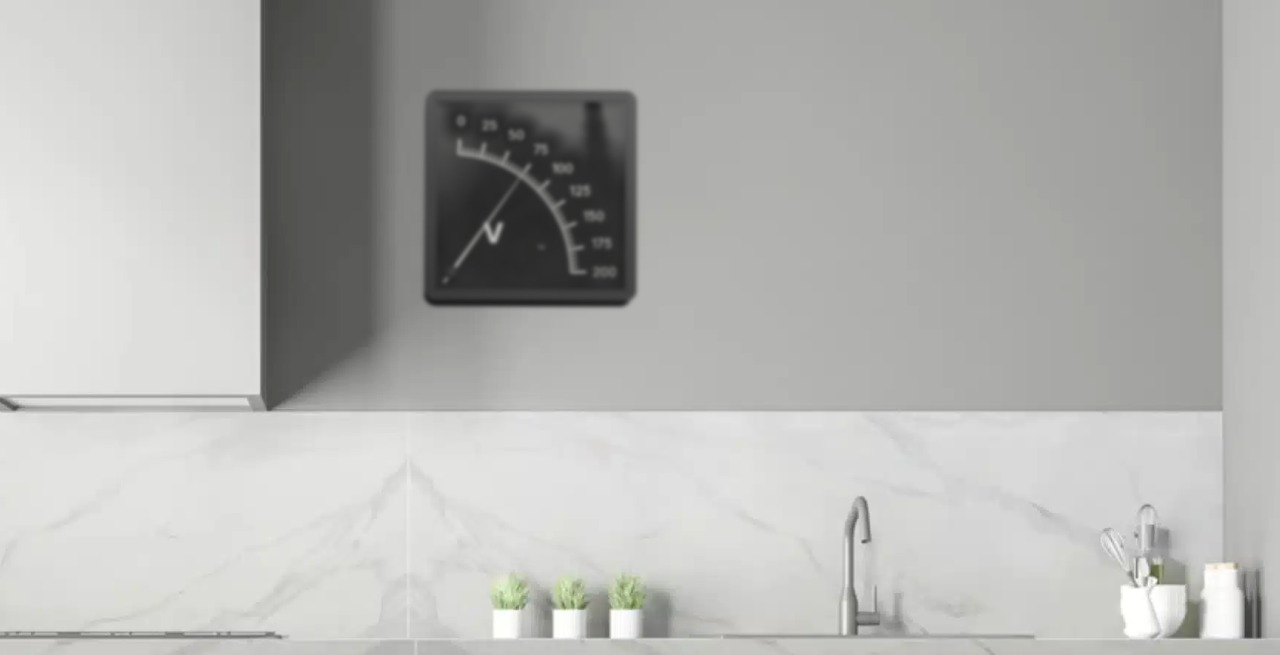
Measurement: **75** V
